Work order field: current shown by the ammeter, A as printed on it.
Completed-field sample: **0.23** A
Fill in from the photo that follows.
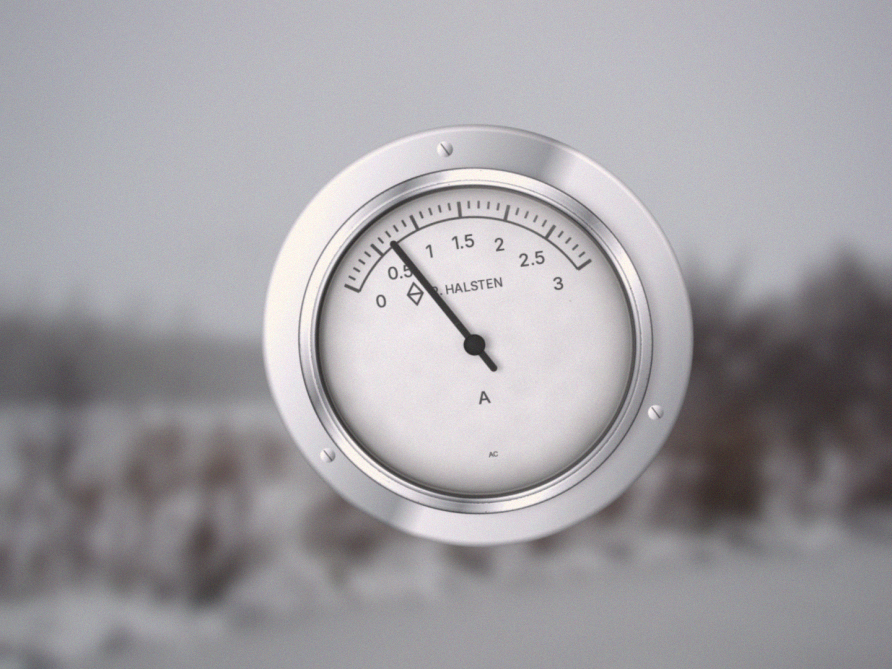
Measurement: **0.7** A
